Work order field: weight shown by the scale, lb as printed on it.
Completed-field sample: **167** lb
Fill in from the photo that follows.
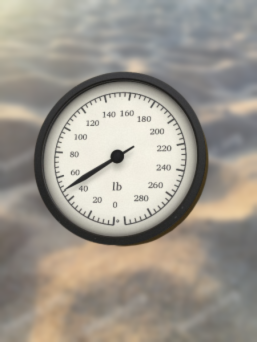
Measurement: **48** lb
